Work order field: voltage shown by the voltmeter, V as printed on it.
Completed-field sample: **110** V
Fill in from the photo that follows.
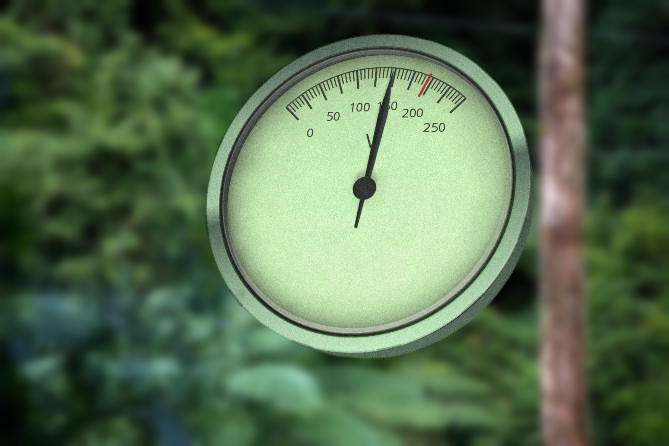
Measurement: **150** V
